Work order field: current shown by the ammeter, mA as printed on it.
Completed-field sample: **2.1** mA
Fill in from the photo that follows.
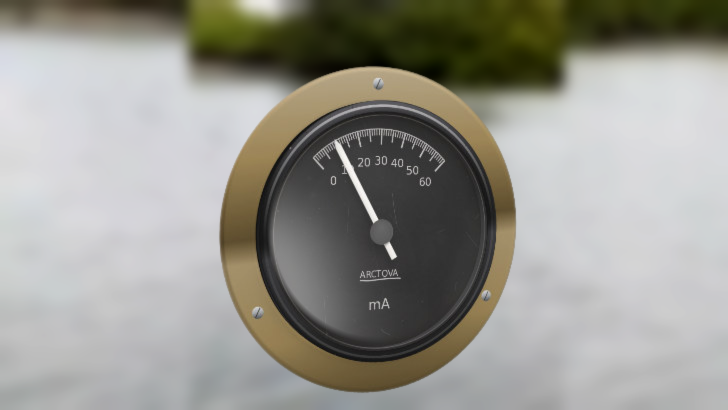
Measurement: **10** mA
